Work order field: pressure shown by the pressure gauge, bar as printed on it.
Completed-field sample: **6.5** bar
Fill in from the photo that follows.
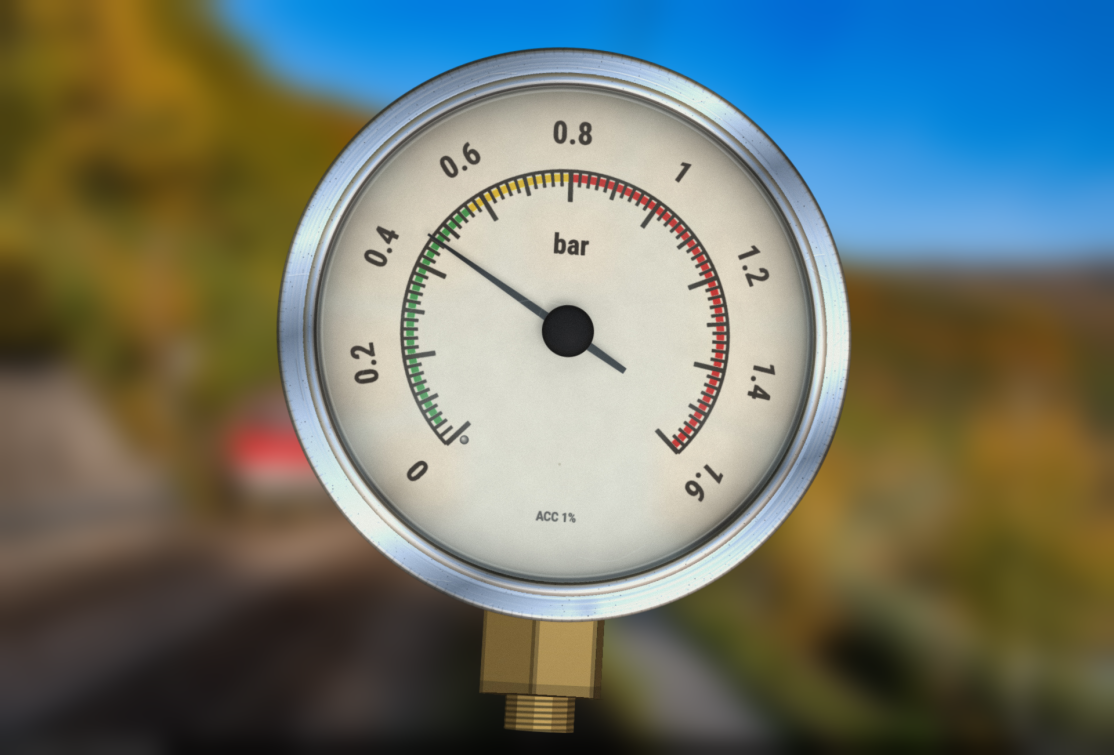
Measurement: **0.46** bar
